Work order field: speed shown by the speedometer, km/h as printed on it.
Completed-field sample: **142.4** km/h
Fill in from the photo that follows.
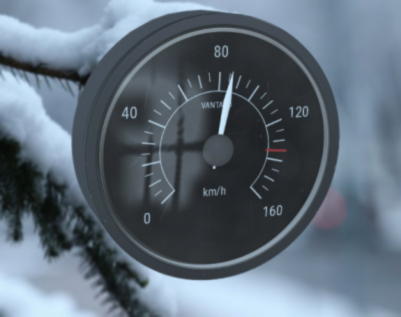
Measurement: **85** km/h
